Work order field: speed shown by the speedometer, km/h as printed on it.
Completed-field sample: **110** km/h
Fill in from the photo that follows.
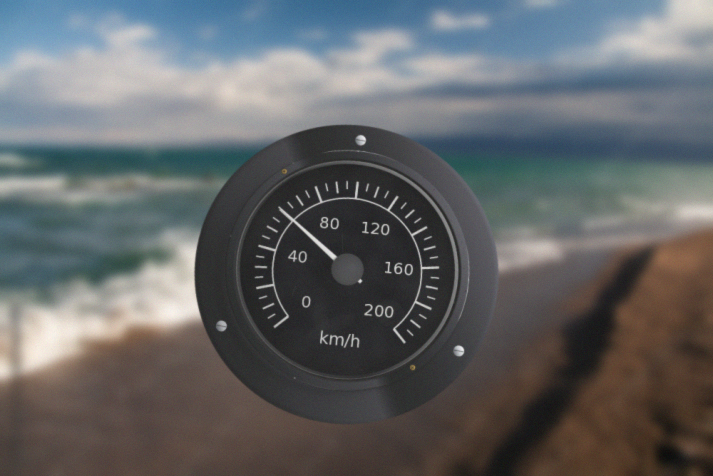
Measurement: **60** km/h
